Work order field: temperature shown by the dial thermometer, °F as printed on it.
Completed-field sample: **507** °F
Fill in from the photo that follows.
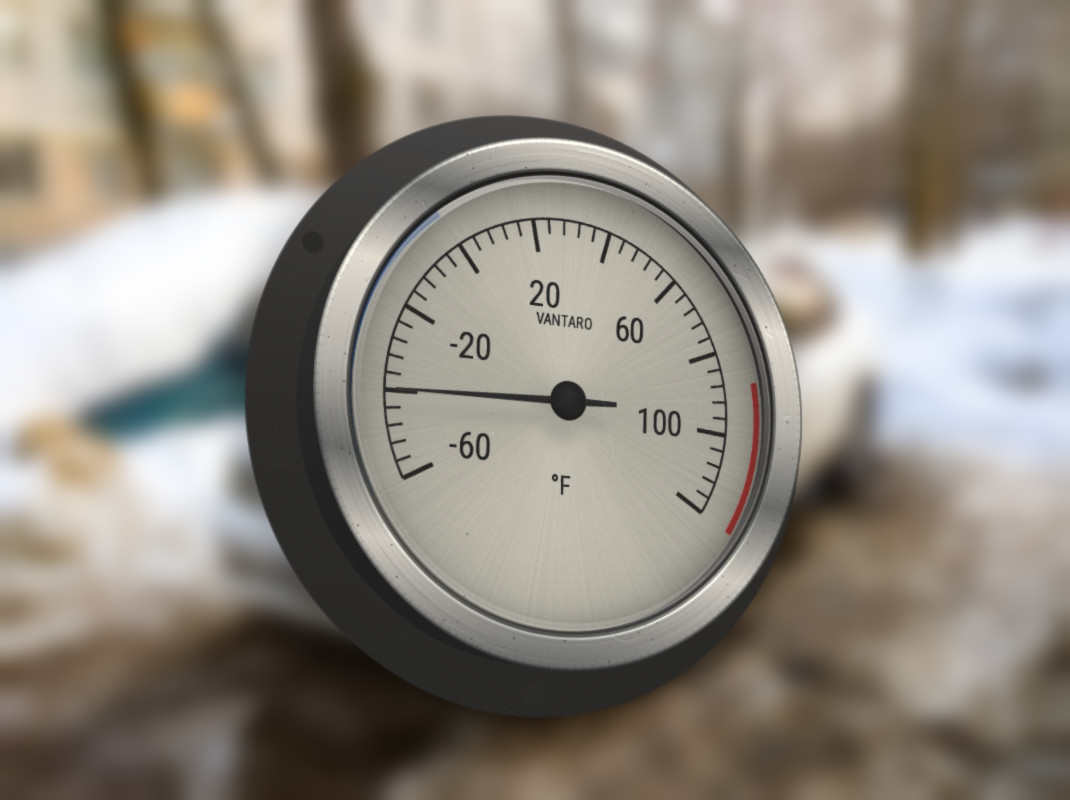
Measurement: **-40** °F
